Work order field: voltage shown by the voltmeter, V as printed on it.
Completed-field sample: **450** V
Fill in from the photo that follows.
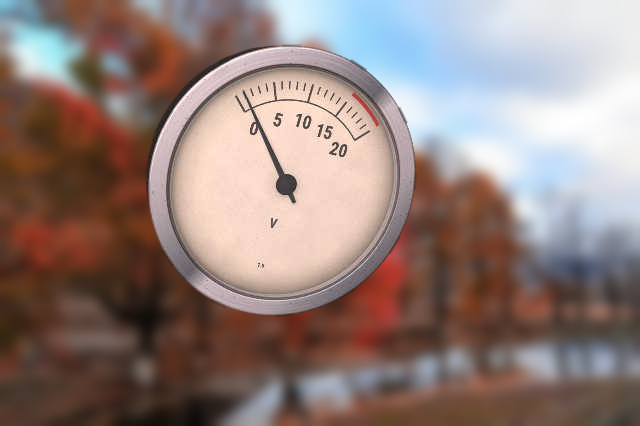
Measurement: **1** V
